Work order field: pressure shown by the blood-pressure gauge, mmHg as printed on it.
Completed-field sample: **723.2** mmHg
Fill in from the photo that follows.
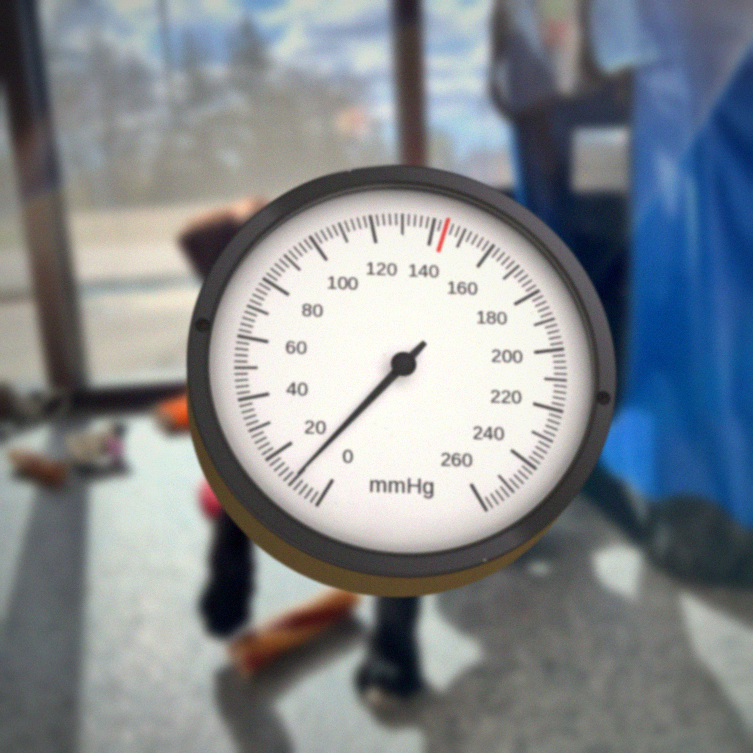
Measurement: **10** mmHg
